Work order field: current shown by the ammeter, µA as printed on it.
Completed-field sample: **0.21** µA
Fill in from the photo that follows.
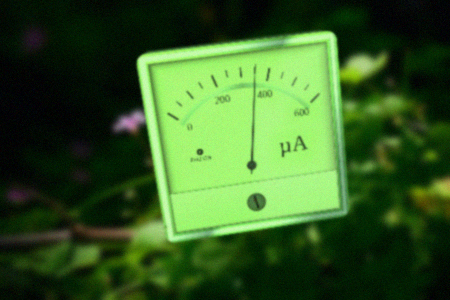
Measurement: **350** µA
